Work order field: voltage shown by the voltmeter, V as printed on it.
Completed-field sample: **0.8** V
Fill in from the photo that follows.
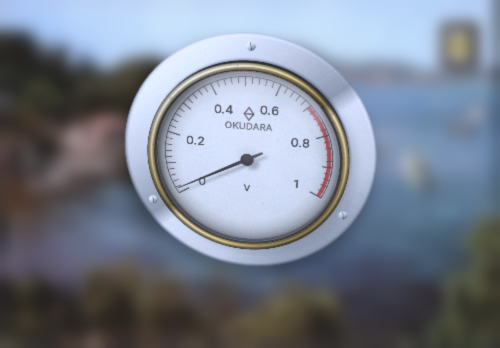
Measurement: **0.02** V
